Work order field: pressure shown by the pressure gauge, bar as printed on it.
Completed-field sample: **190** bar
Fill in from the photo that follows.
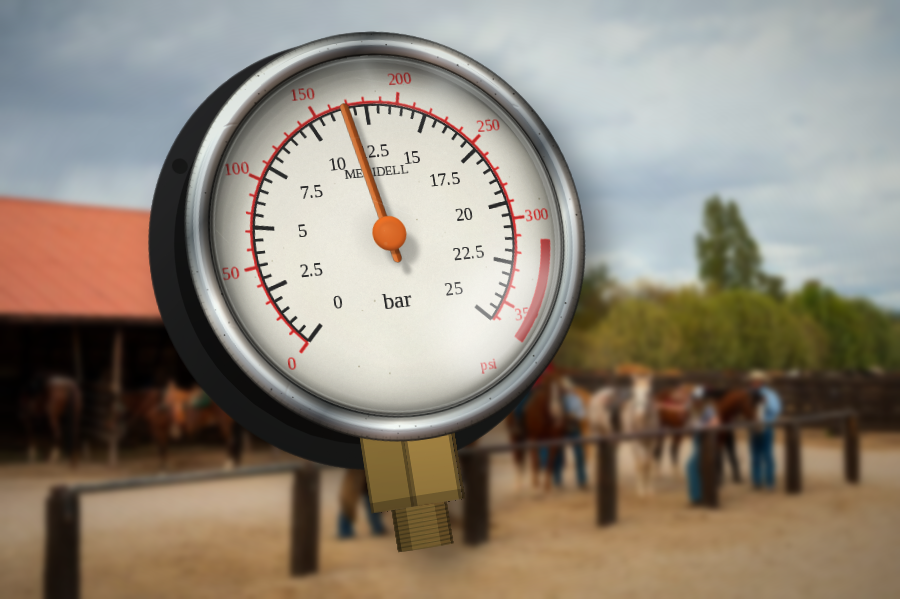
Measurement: **11.5** bar
